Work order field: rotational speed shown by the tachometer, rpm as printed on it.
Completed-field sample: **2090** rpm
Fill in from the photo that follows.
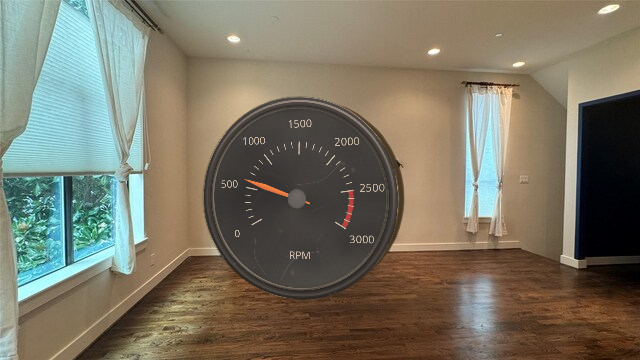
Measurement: **600** rpm
